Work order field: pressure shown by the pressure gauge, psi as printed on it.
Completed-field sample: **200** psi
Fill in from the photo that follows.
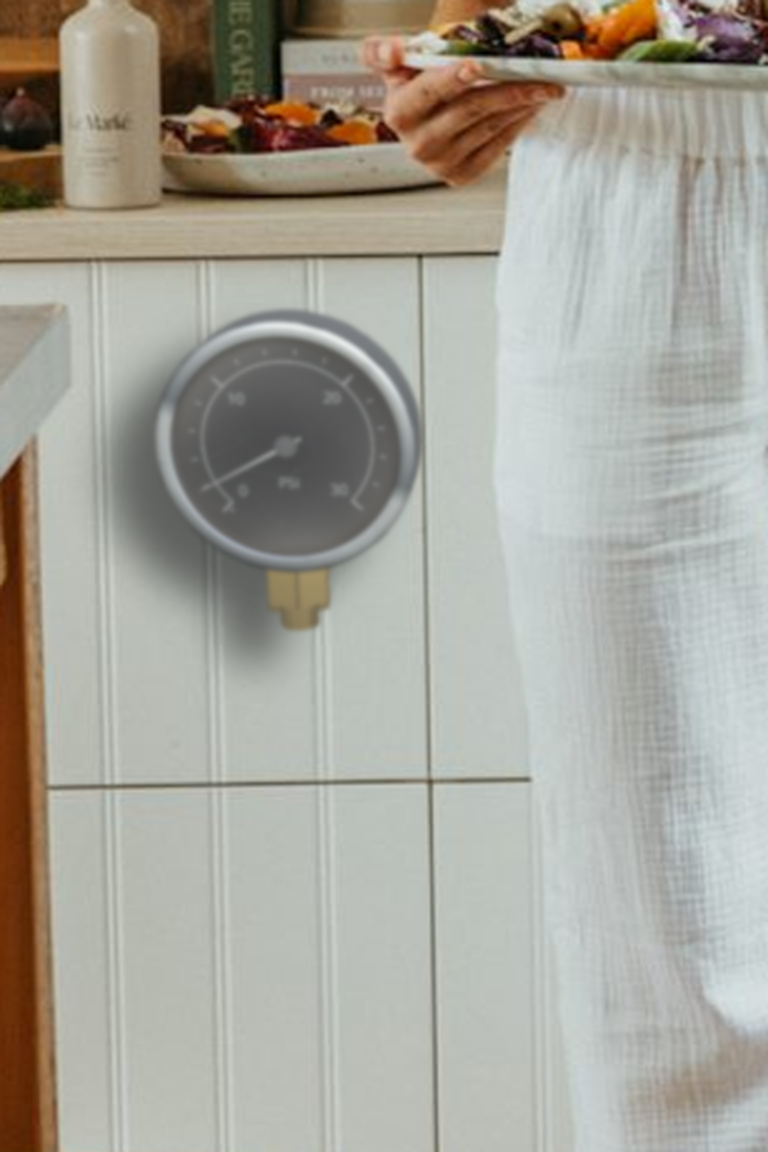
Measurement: **2** psi
